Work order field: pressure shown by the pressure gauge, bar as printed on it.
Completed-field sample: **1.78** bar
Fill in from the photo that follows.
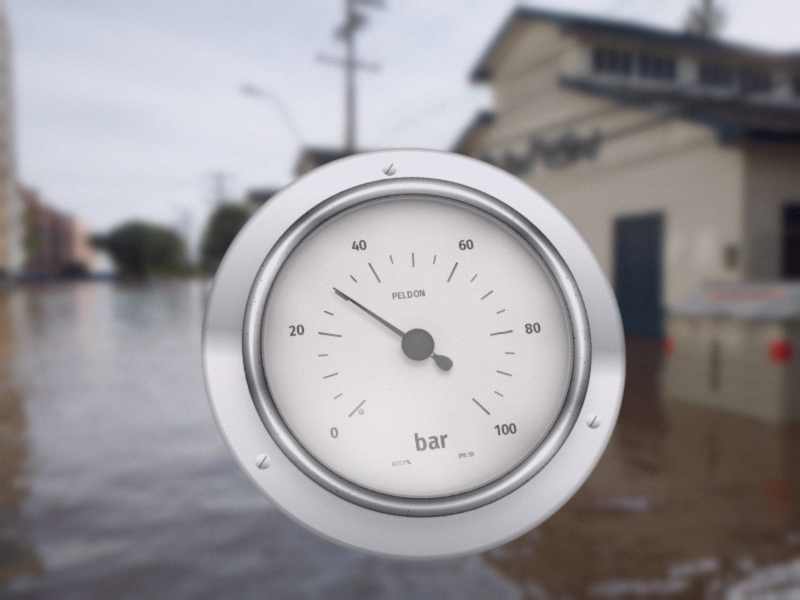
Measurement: **30** bar
